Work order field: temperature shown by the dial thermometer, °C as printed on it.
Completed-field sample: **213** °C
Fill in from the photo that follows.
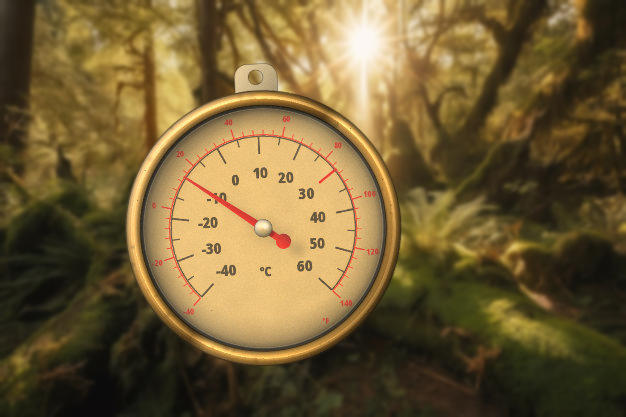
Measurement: **-10** °C
